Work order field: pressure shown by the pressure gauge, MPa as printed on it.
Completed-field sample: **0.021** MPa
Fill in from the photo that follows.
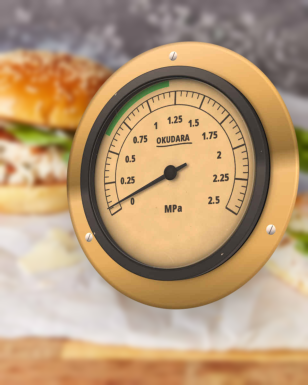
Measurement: **0.05** MPa
